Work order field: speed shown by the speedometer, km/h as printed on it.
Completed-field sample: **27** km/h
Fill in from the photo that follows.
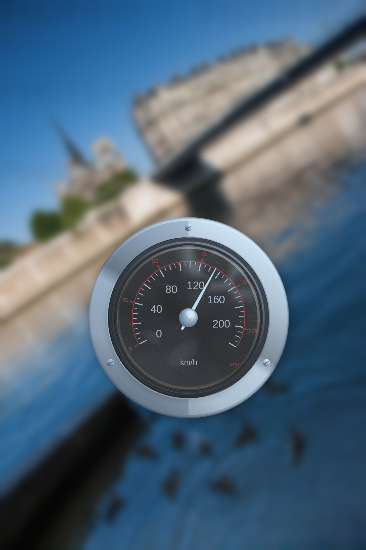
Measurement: **135** km/h
